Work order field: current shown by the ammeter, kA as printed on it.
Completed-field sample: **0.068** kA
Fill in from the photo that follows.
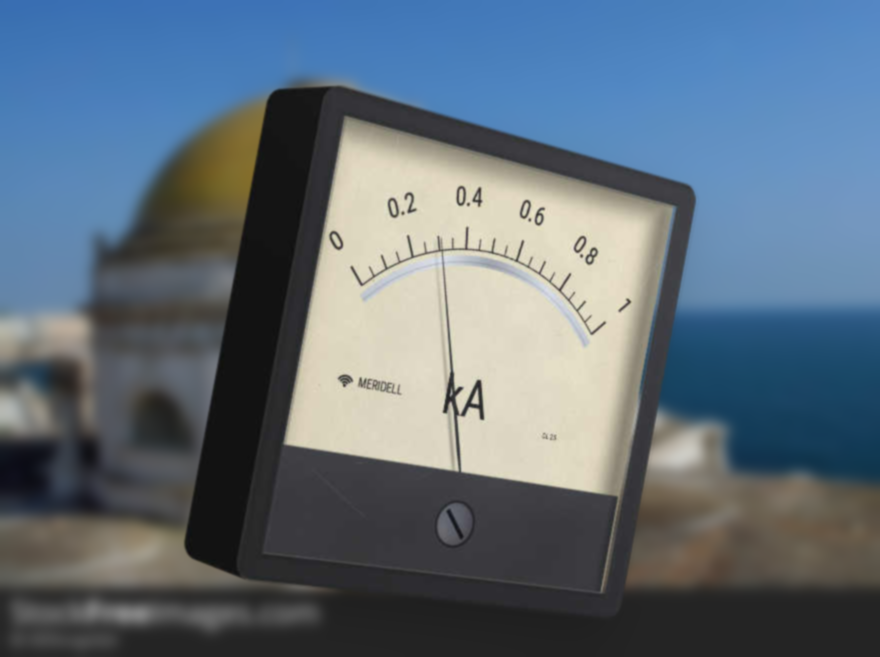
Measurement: **0.3** kA
